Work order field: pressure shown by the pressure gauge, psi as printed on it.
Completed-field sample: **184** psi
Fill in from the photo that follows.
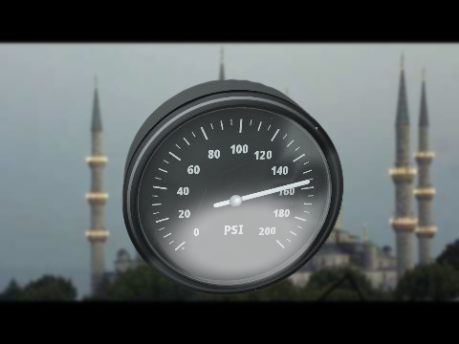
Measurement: **155** psi
